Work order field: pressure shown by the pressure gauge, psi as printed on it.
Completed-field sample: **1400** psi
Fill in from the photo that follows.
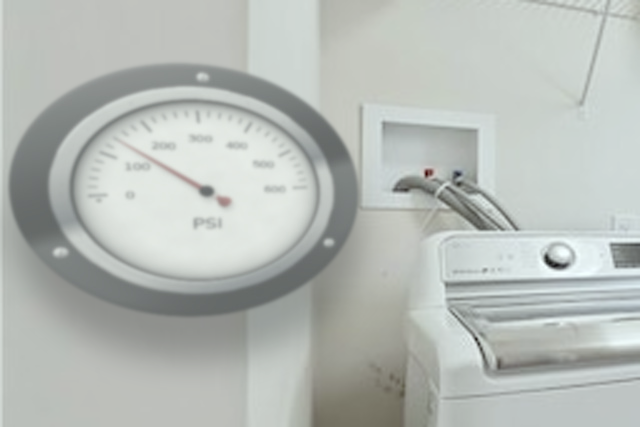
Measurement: **140** psi
